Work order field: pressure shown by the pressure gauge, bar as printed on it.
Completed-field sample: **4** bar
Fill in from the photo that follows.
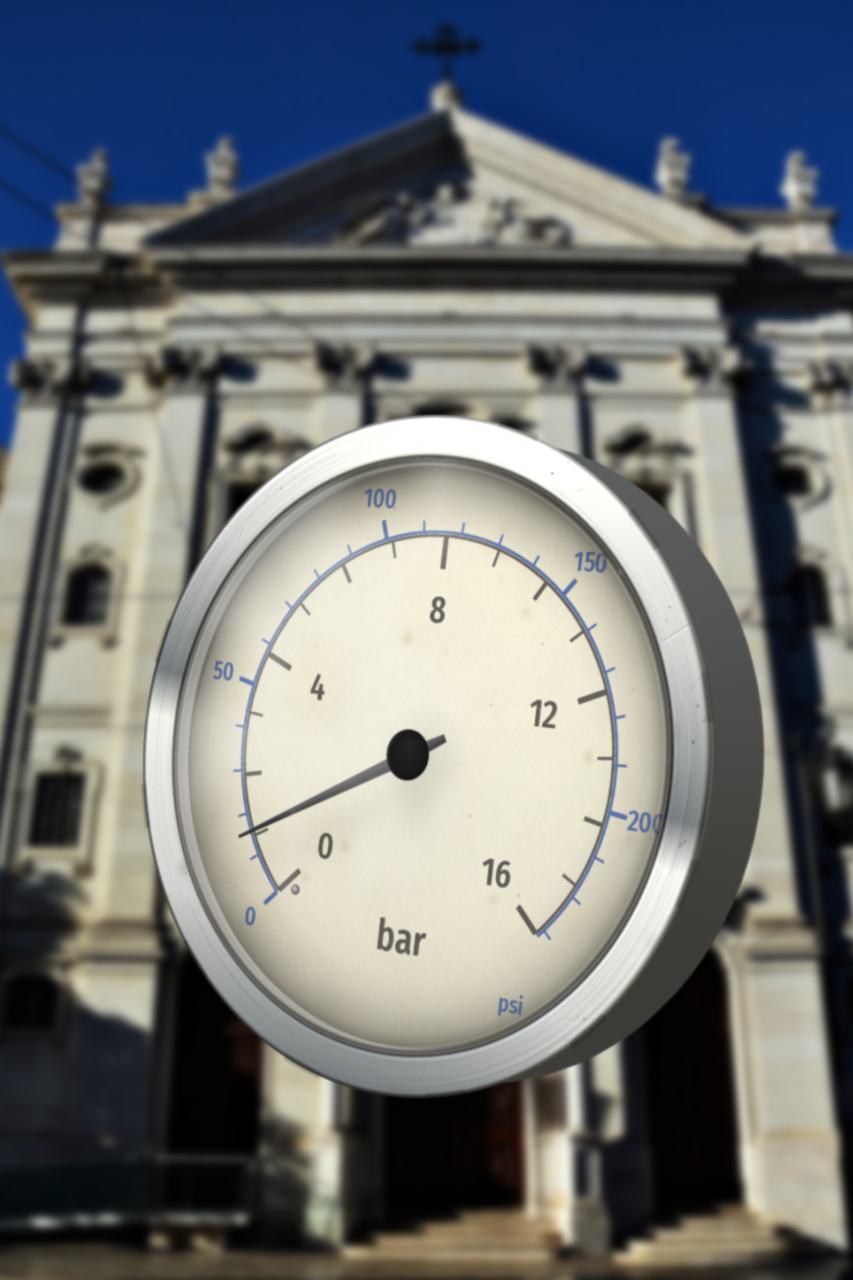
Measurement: **1** bar
